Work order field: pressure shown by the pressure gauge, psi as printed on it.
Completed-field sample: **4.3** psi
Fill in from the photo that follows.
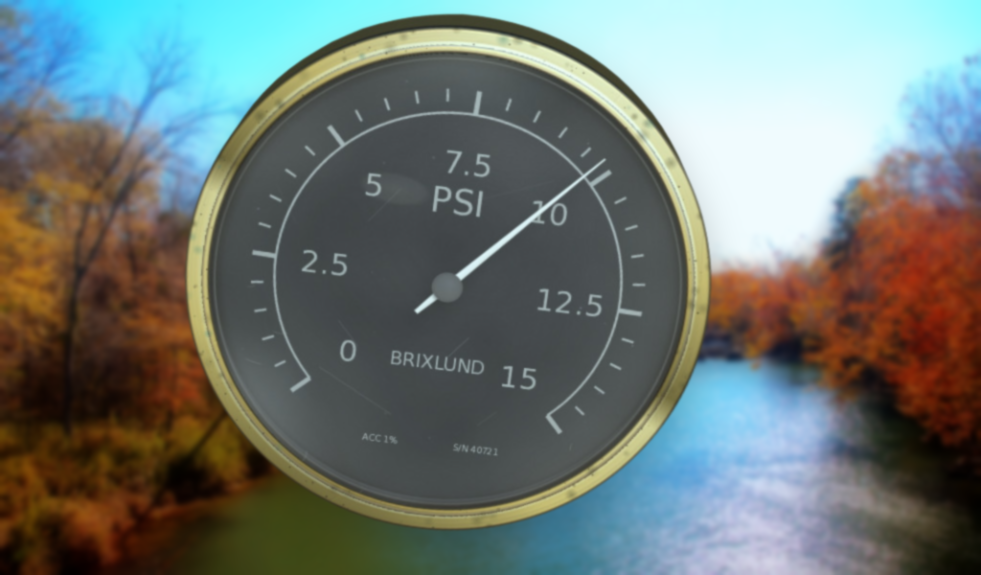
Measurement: **9.75** psi
